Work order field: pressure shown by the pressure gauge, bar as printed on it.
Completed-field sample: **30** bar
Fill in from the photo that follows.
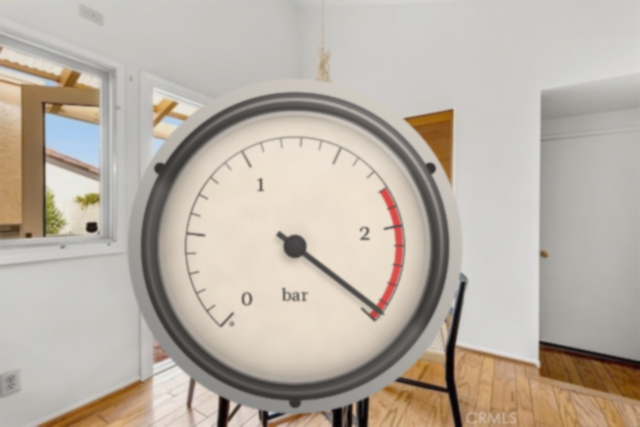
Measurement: **2.45** bar
